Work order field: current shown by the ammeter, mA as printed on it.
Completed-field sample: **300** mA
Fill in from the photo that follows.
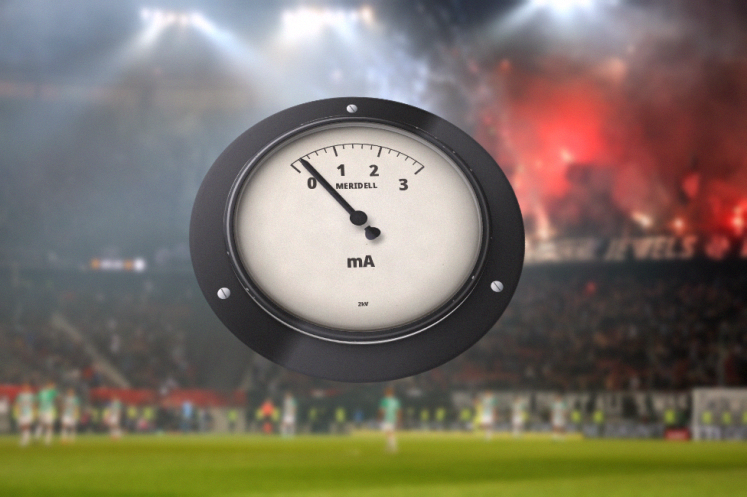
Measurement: **0.2** mA
